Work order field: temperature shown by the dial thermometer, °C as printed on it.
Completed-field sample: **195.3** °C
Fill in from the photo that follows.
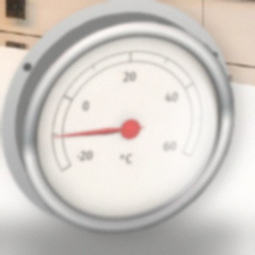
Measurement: **-10** °C
